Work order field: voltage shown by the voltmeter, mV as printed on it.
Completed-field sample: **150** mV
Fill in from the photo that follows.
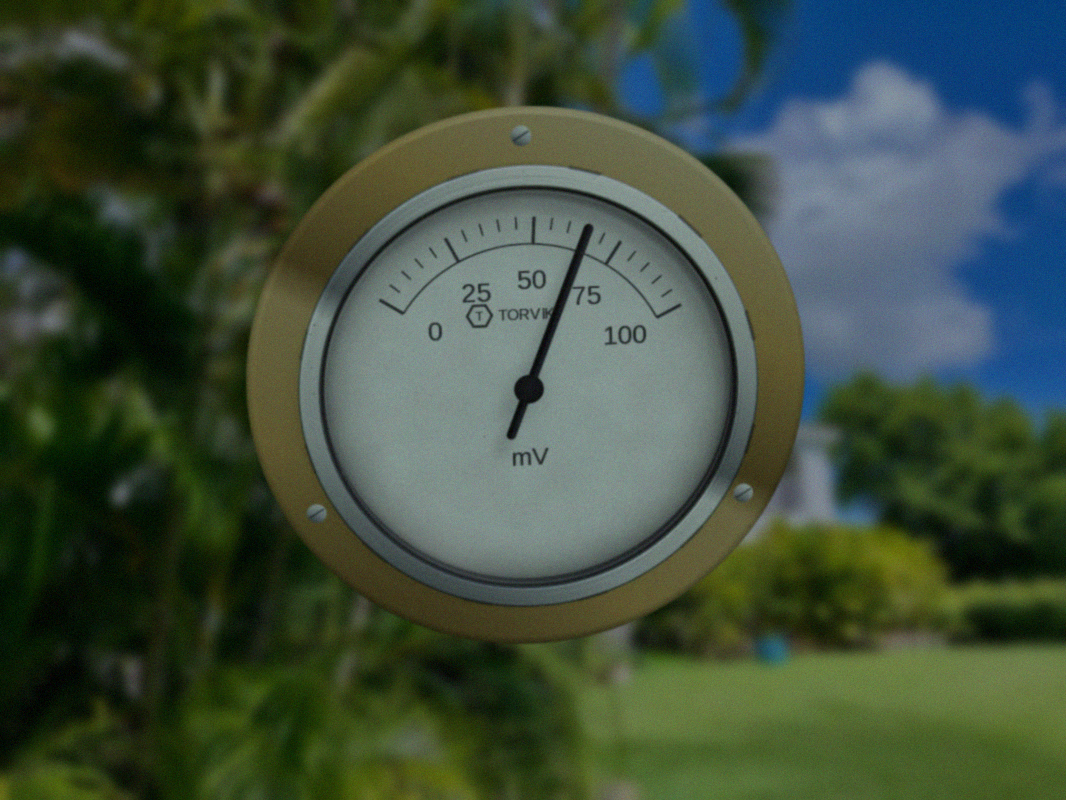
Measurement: **65** mV
